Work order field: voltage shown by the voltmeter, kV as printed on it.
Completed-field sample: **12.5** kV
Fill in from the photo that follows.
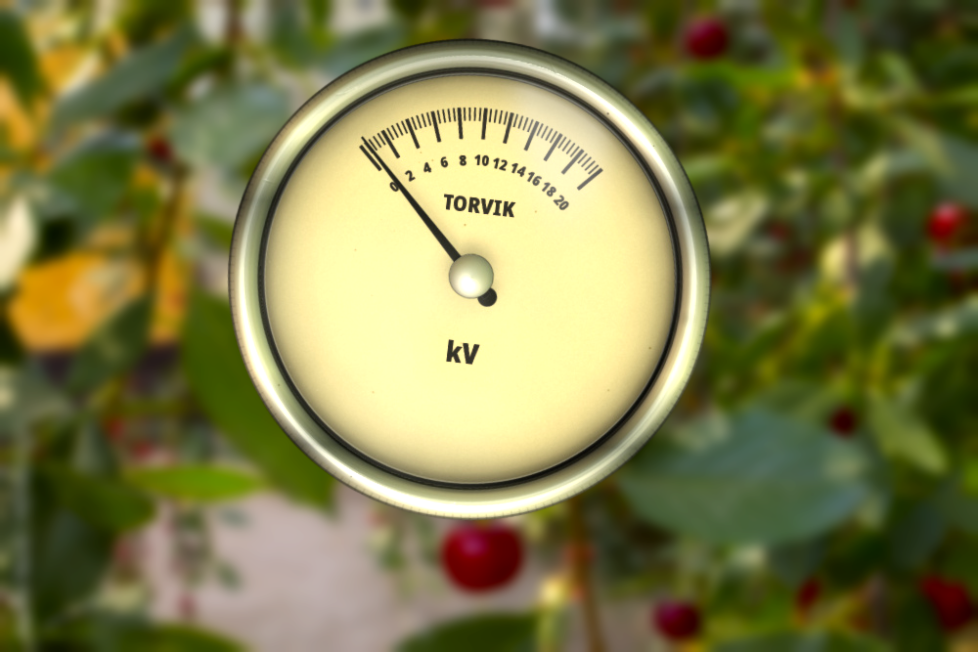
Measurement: **0.4** kV
